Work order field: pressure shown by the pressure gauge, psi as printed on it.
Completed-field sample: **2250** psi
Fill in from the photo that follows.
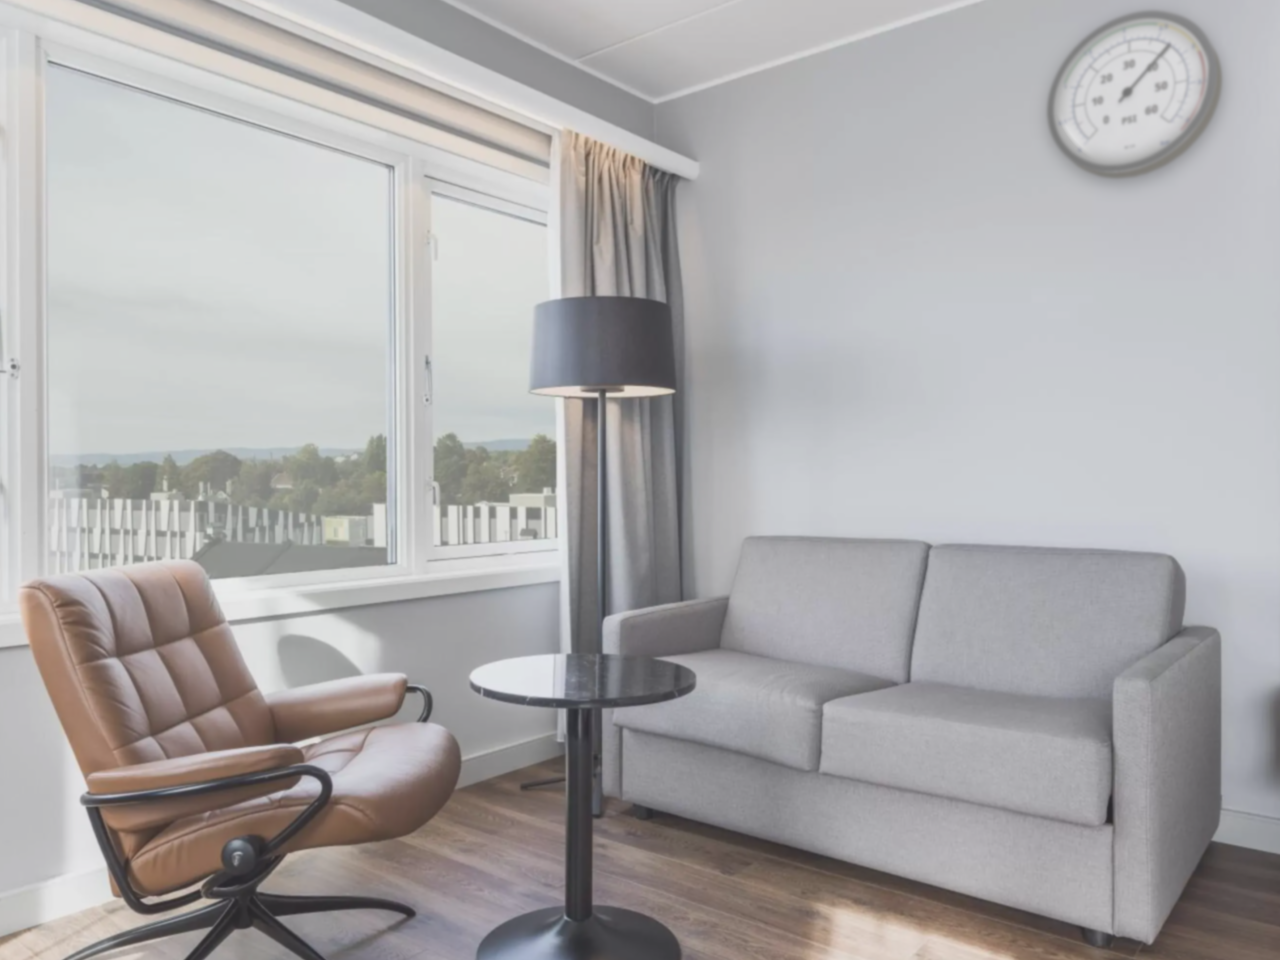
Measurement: **40** psi
